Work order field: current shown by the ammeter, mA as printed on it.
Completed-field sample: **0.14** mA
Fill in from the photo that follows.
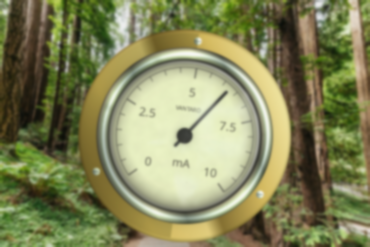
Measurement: **6.25** mA
